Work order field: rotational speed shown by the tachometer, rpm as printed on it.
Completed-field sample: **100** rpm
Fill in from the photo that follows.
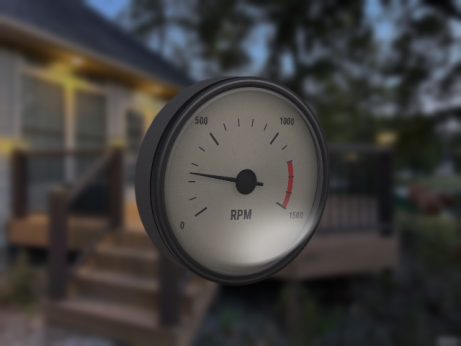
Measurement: **250** rpm
